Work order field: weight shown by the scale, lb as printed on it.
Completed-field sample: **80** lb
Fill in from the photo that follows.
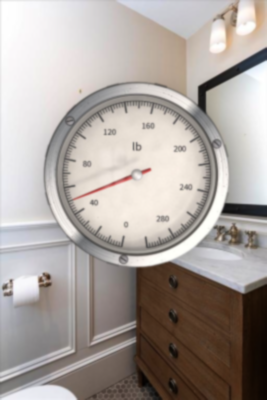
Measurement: **50** lb
